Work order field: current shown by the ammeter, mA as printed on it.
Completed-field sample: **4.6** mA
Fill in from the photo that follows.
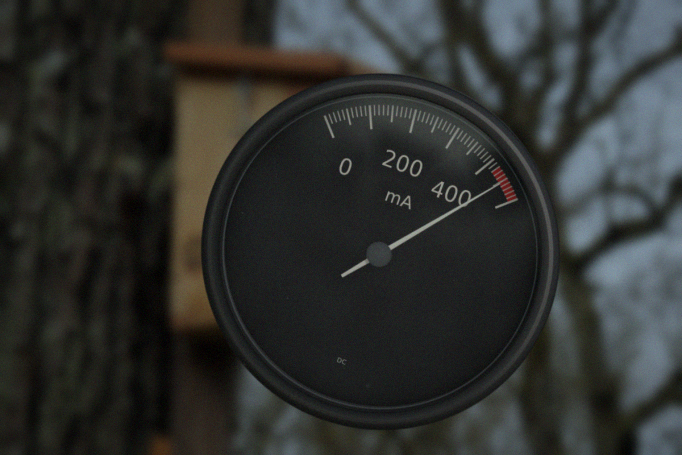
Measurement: **450** mA
